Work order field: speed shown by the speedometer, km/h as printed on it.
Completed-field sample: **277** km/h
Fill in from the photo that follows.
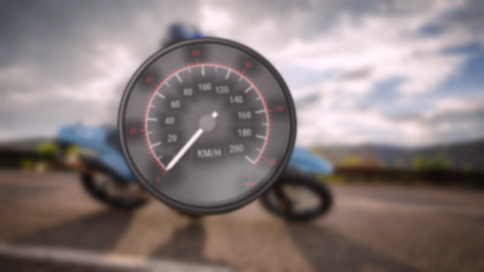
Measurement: **0** km/h
